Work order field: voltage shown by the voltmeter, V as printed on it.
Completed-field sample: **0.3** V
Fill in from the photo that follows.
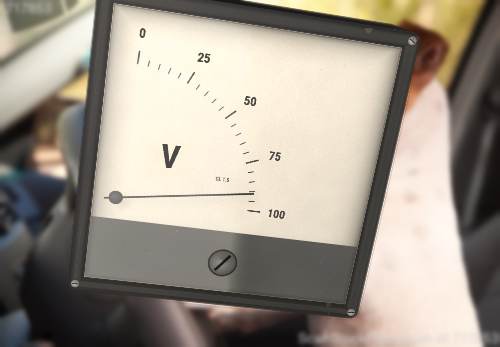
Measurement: **90** V
